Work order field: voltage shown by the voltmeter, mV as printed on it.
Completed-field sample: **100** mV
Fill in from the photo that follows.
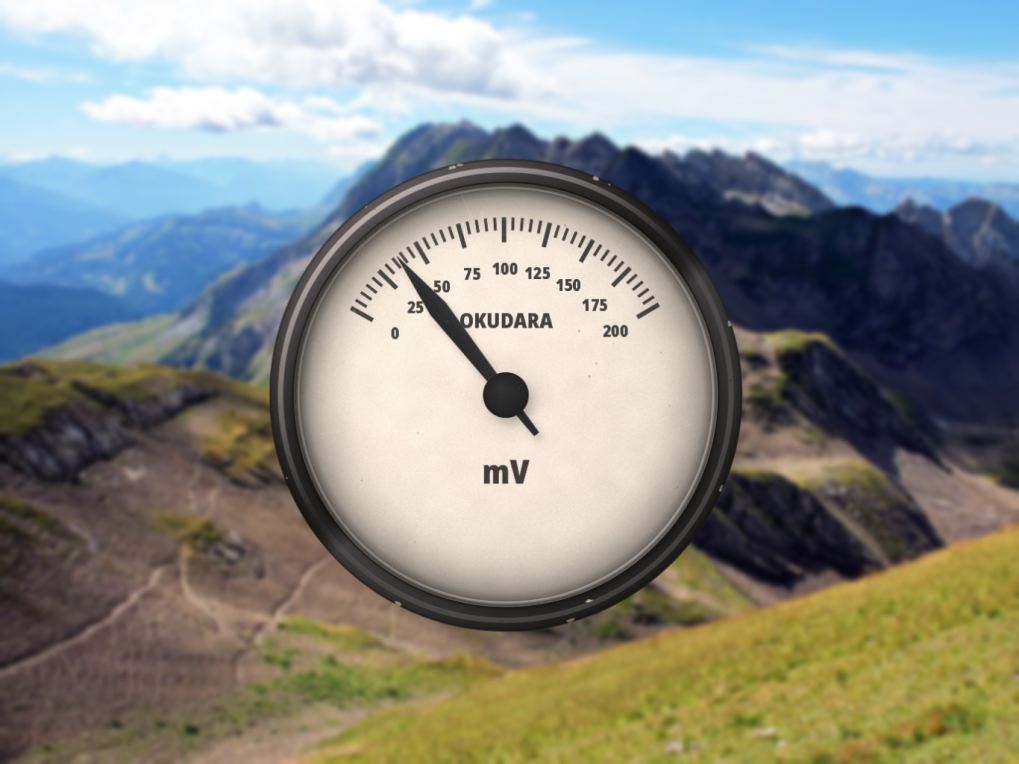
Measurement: **37.5** mV
